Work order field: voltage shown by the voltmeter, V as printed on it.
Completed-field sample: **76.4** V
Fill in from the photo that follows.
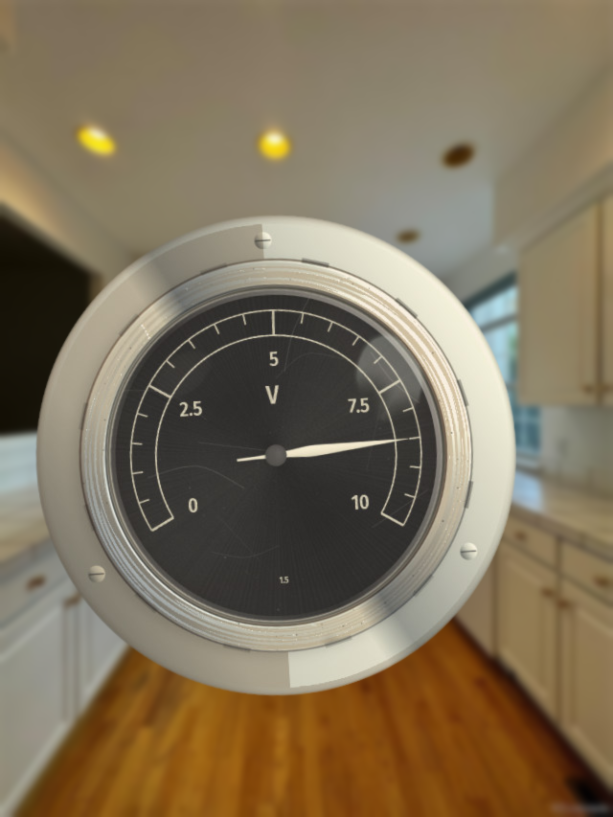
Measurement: **8.5** V
